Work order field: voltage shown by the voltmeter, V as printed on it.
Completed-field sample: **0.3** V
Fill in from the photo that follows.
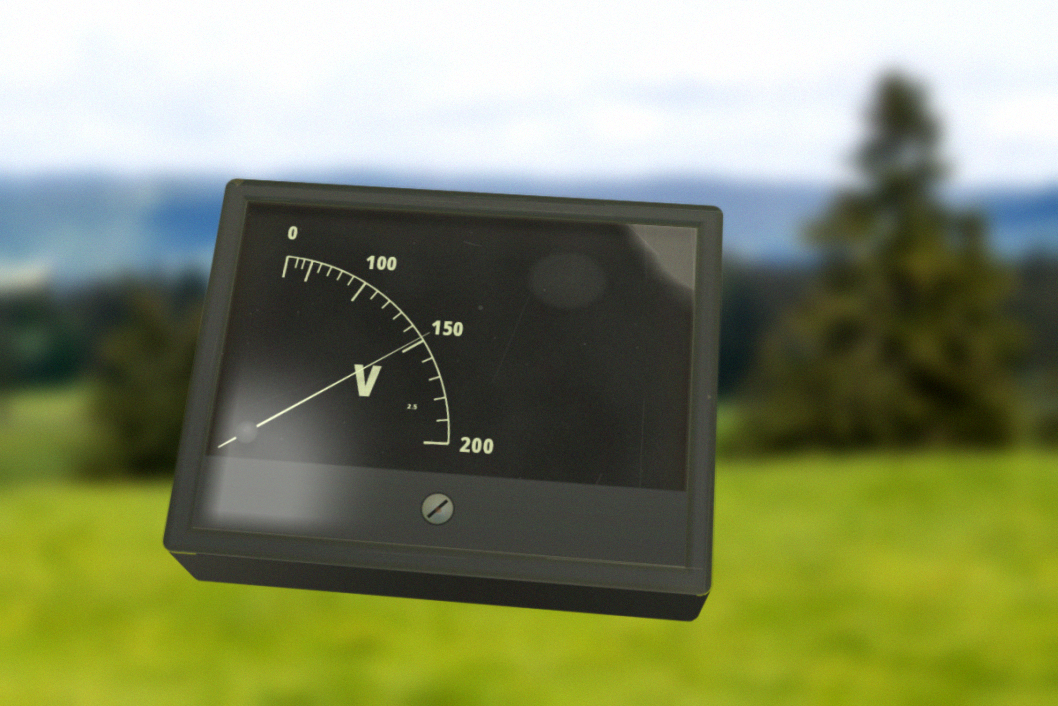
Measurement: **150** V
